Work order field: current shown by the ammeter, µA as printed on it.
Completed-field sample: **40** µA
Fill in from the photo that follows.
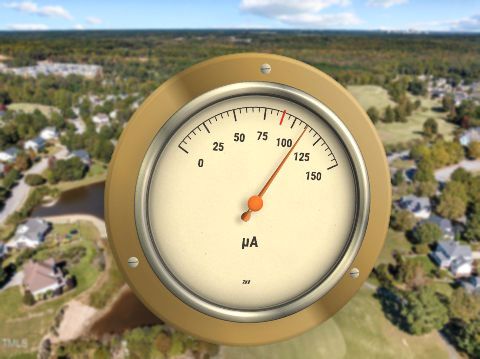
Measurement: **110** µA
